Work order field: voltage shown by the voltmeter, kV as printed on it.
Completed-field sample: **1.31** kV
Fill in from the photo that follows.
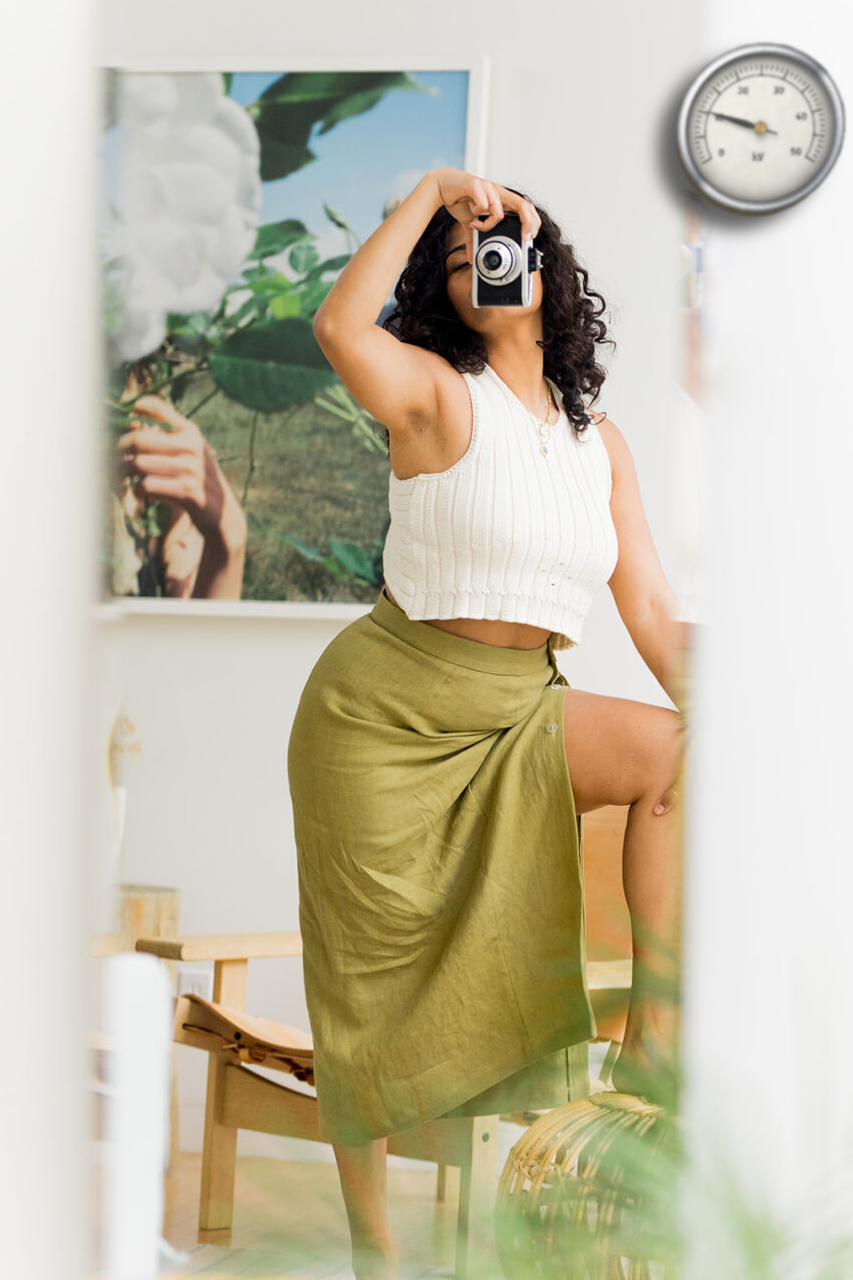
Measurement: **10** kV
